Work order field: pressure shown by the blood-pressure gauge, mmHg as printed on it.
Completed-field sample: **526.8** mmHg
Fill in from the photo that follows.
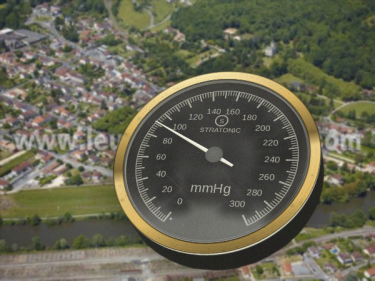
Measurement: **90** mmHg
